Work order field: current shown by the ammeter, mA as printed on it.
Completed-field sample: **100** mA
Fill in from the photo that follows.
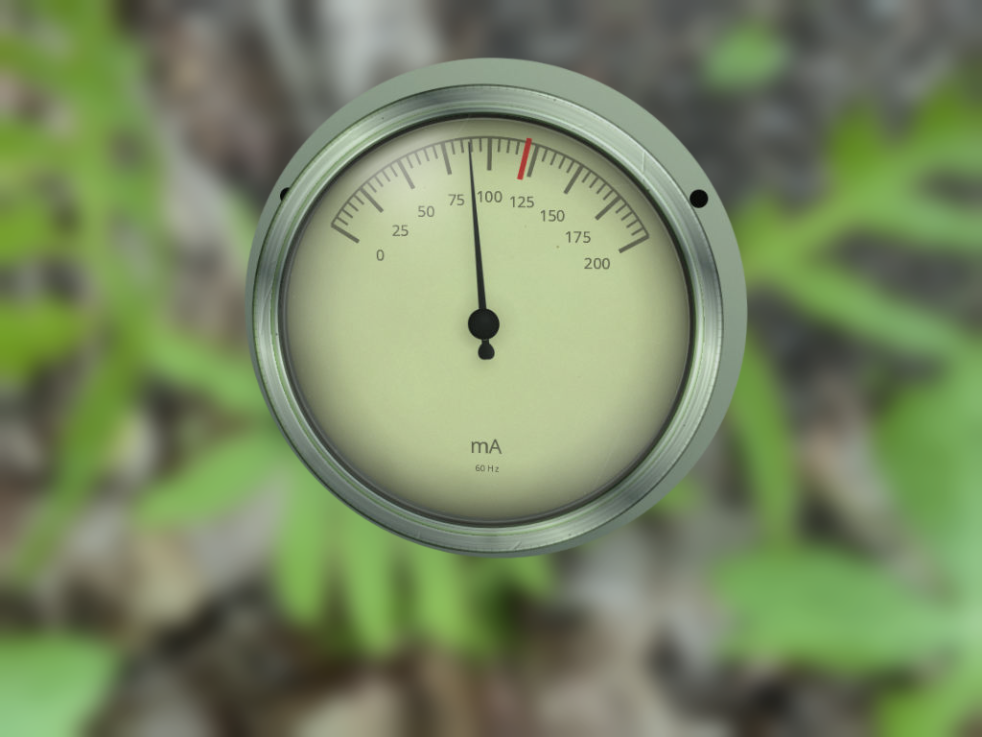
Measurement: **90** mA
